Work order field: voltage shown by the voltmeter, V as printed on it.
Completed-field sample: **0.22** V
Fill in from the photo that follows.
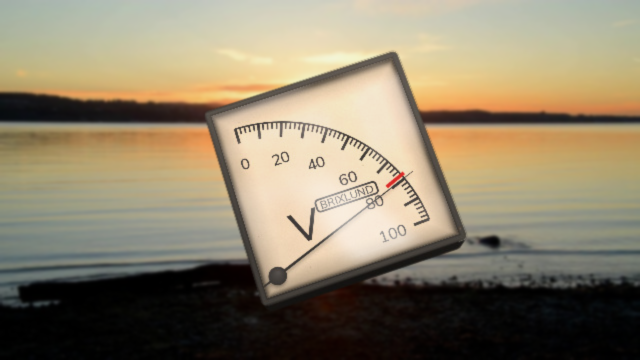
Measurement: **80** V
